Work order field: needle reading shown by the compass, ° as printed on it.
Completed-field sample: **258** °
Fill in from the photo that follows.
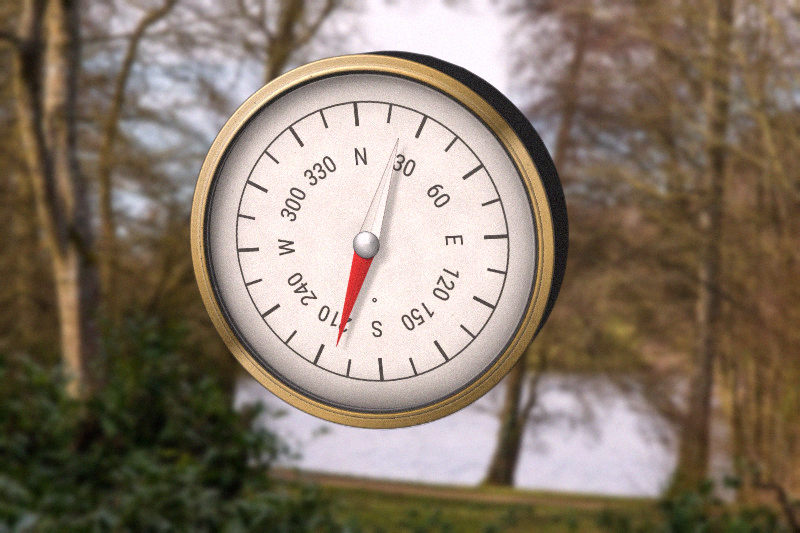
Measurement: **202.5** °
